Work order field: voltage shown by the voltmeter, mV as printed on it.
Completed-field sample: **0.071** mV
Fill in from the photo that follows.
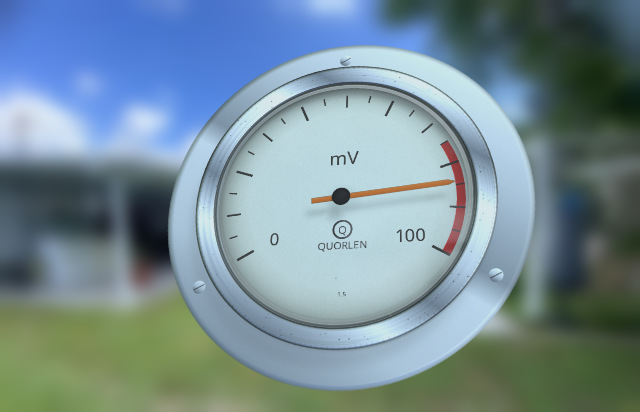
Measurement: **85** mV
